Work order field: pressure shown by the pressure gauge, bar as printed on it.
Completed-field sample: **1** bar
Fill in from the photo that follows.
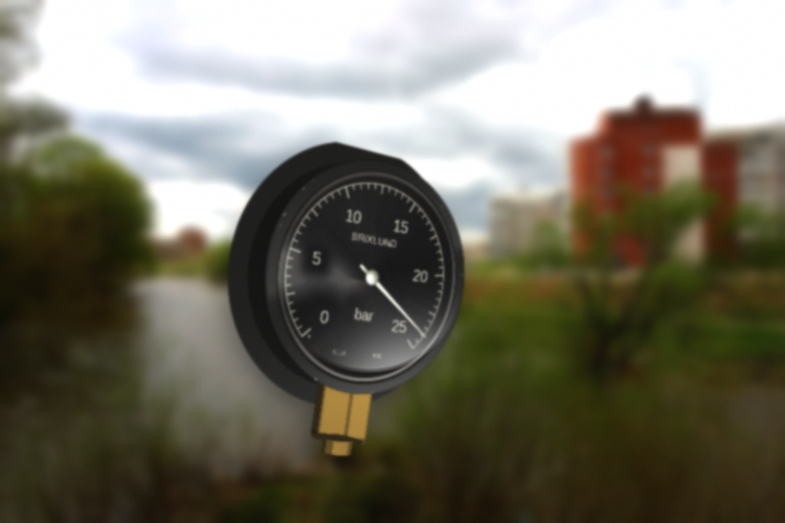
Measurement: **24** bar
